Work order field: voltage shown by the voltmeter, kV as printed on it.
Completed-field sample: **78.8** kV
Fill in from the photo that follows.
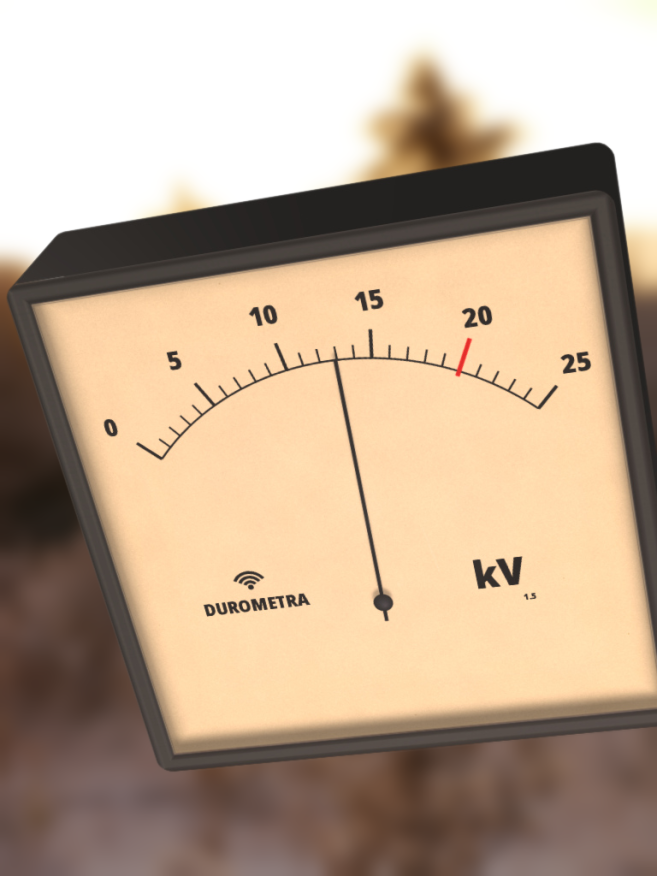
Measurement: **13** kV
